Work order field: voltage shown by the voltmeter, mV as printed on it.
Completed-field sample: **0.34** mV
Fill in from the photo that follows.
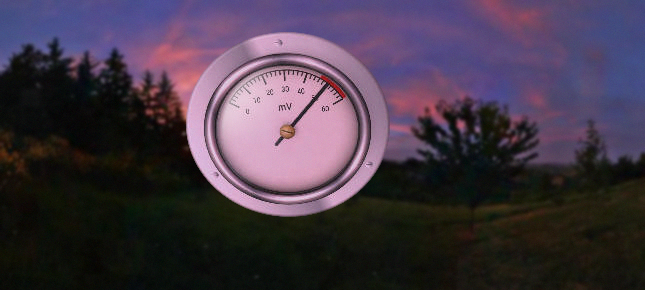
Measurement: **50** mV
